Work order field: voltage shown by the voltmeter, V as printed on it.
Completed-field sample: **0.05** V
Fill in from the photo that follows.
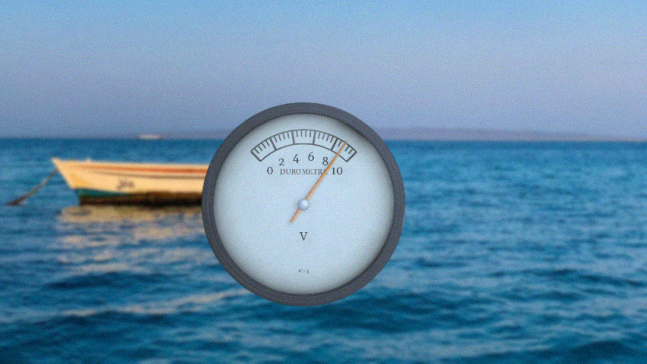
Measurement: **8.8** V
